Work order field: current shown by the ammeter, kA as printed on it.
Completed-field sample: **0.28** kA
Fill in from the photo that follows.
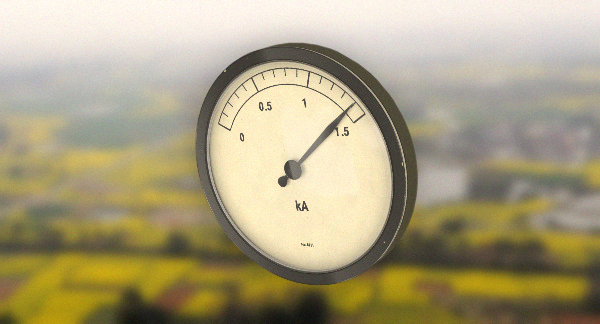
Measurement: **1.4** kA
